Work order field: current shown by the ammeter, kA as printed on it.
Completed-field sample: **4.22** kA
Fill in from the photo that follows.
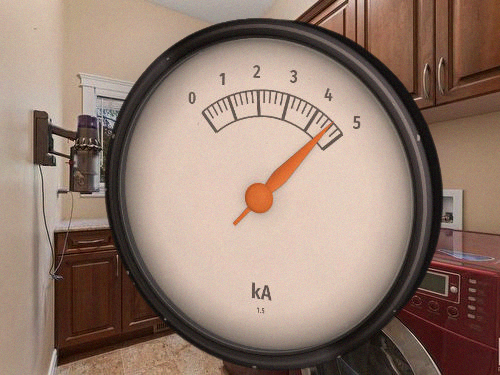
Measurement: **4.6** kA
